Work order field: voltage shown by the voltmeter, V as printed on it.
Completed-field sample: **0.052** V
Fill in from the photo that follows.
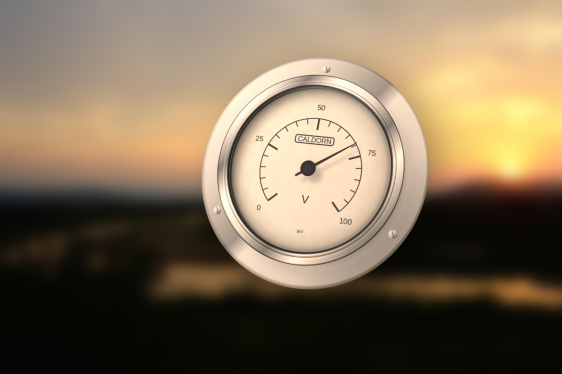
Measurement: **70** V
